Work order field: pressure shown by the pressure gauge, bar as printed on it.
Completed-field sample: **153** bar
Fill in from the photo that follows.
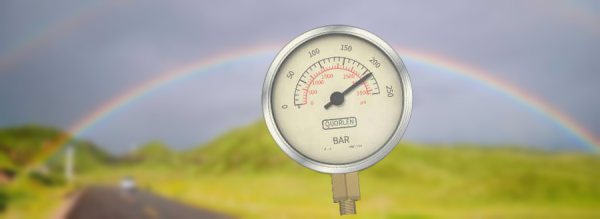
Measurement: **210** bar
